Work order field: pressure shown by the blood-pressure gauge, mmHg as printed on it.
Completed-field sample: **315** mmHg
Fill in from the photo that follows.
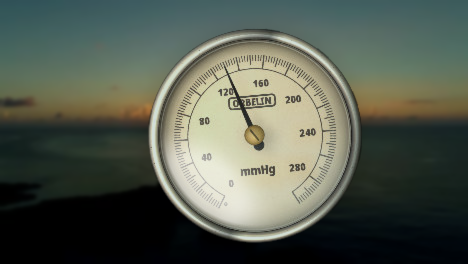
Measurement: **130** mmHg
